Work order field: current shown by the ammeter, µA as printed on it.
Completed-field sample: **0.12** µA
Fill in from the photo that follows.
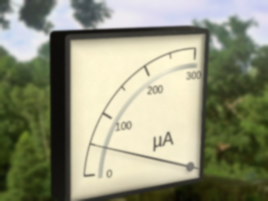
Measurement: **50** µA
